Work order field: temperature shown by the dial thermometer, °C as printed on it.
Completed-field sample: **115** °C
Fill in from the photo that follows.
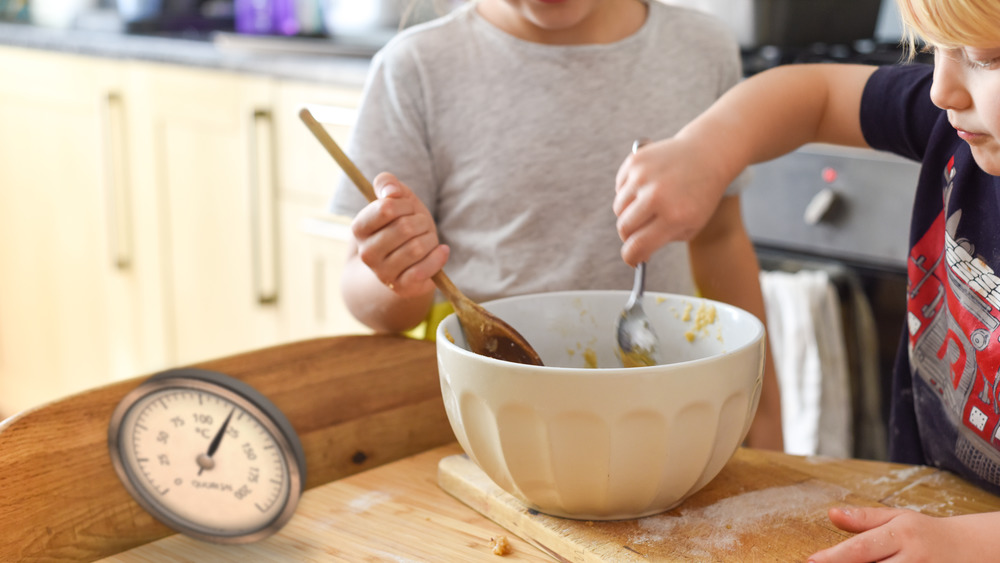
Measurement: **120** °C
